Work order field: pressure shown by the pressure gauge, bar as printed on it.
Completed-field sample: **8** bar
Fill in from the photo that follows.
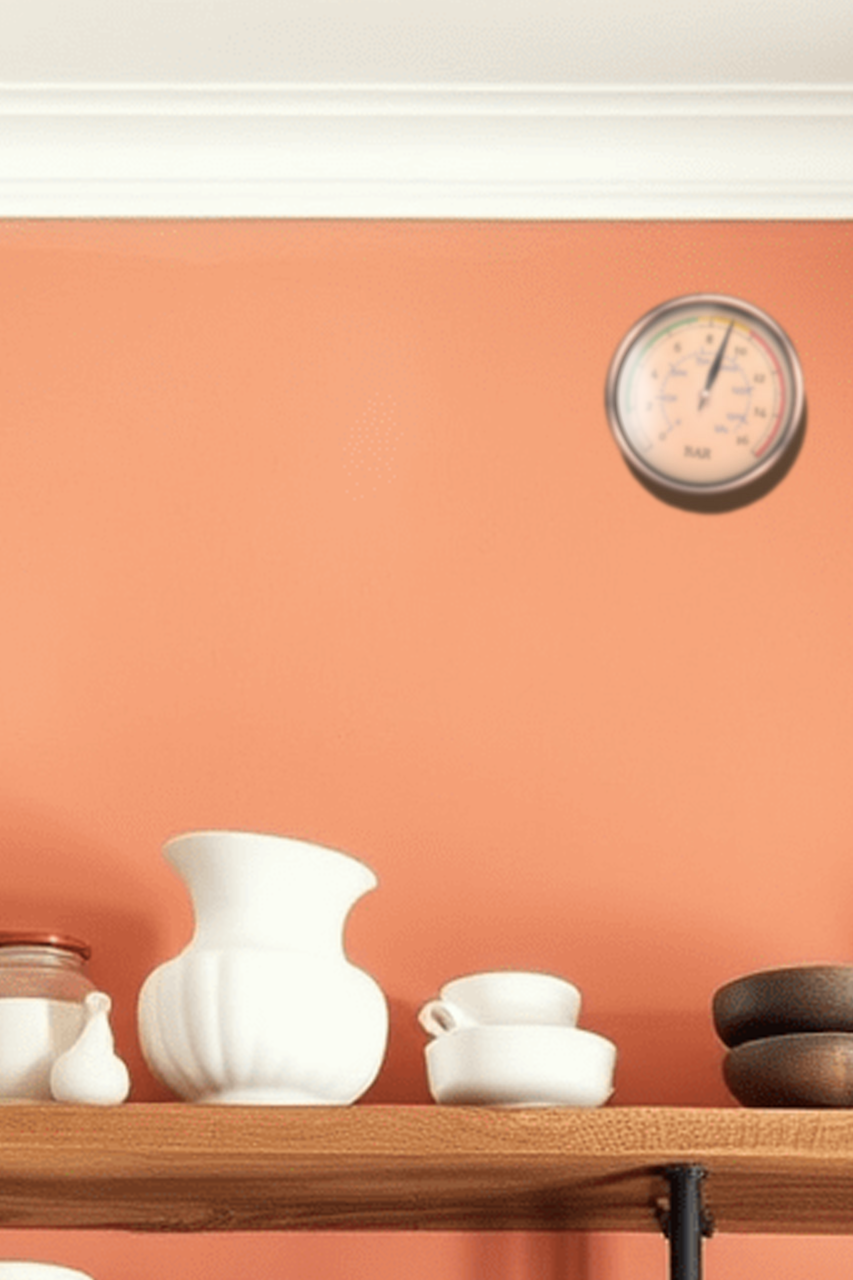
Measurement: **9** bar
